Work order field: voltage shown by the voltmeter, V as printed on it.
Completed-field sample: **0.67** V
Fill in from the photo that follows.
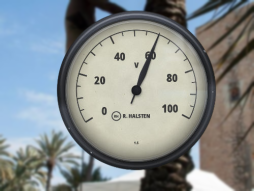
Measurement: **60** V
